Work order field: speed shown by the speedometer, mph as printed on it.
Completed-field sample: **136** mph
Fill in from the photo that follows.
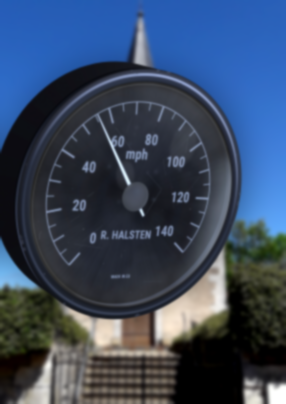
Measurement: **55** mph
